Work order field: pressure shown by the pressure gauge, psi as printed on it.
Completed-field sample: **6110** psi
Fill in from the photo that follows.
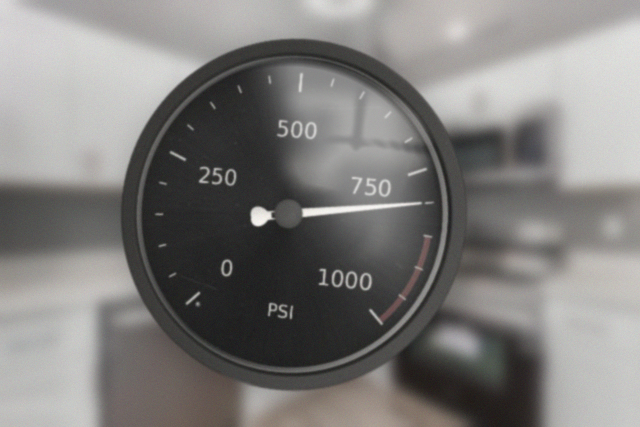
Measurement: **800** psi
